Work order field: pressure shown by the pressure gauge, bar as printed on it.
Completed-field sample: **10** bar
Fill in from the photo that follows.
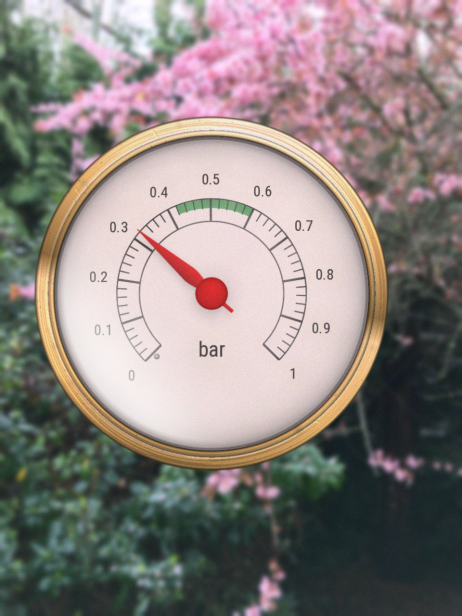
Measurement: **0.32** bar
